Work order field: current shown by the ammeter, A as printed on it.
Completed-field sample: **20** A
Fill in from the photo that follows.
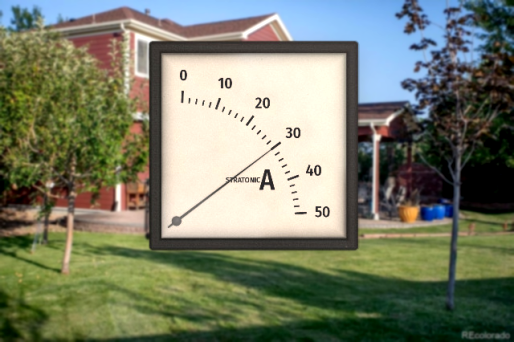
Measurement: **30** A
